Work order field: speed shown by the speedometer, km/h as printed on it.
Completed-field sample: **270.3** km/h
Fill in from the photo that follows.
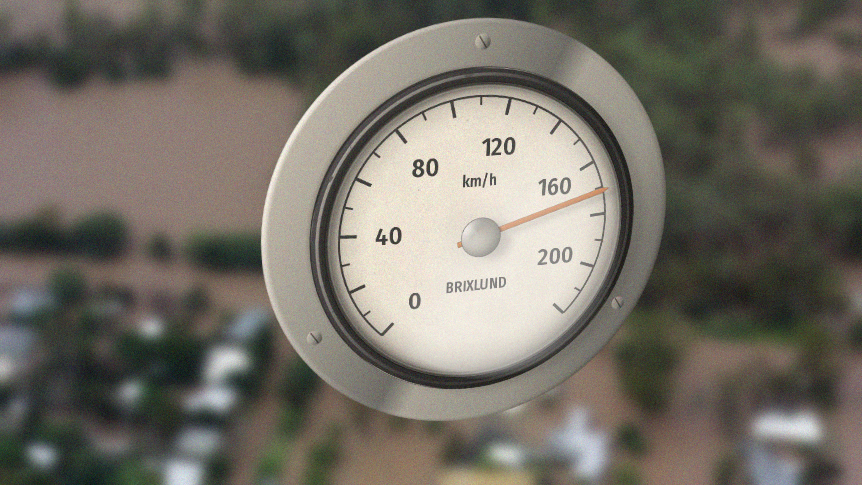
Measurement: **170** km/h
